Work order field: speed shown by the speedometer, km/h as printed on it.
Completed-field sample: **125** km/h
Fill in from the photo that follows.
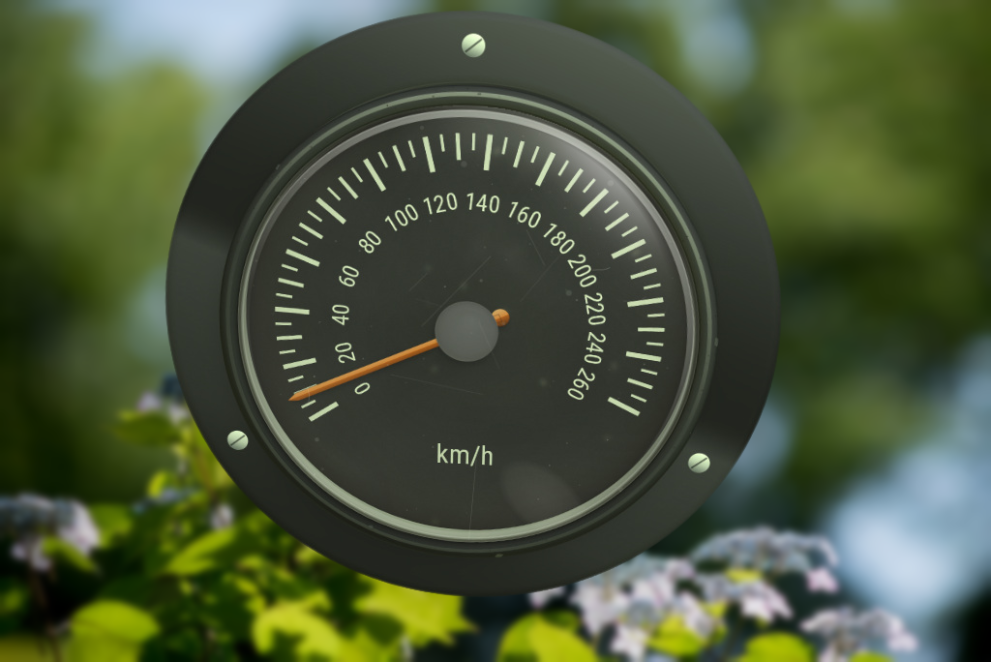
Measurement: **10** km/h
